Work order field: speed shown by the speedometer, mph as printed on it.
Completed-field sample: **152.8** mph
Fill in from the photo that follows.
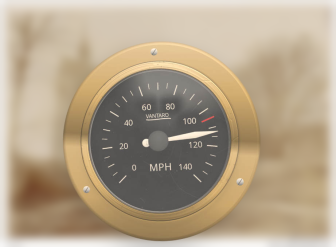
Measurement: **112.5** mph
